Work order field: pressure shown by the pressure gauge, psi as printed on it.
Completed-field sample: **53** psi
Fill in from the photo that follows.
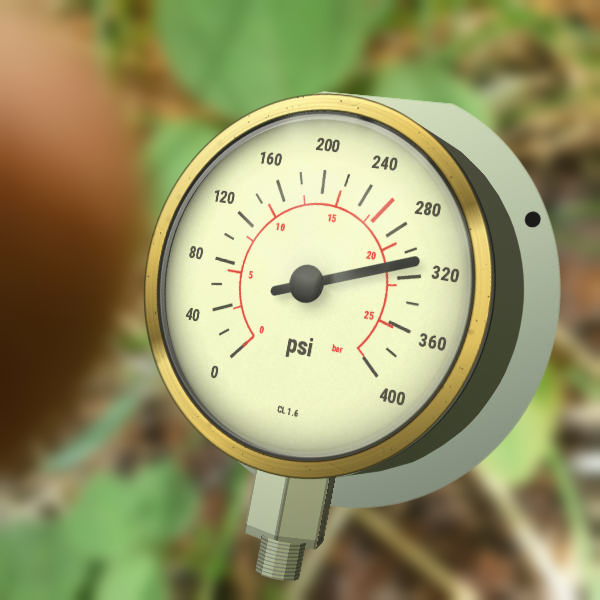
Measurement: **310** psi
